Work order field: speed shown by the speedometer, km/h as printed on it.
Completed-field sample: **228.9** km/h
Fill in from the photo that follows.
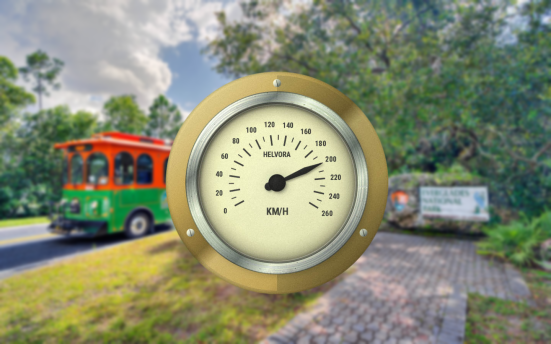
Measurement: **200** km/h
